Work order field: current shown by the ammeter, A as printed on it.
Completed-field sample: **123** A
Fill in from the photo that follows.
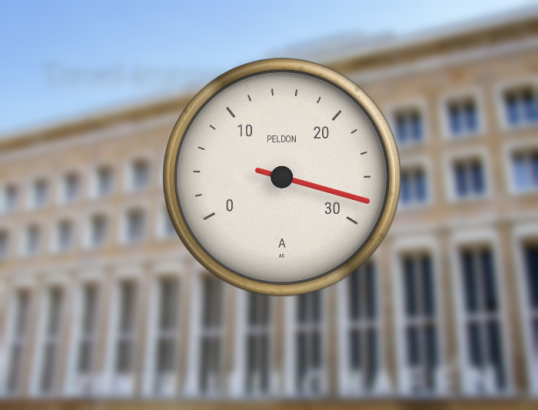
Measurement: **28** A
